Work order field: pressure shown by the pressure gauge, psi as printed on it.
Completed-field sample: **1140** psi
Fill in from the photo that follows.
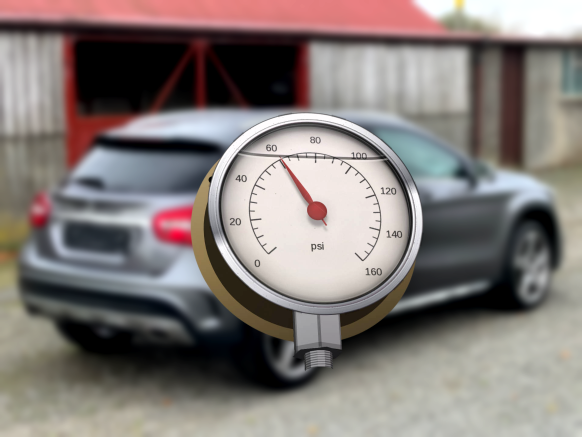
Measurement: **60** psi
